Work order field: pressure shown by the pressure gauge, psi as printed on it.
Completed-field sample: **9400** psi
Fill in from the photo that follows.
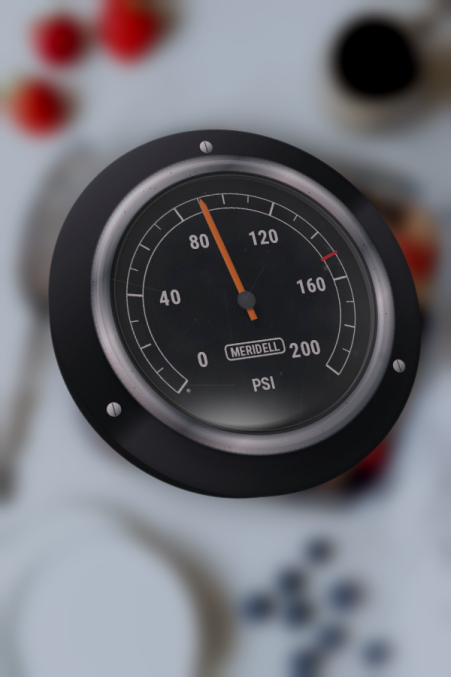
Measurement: **90** psi
